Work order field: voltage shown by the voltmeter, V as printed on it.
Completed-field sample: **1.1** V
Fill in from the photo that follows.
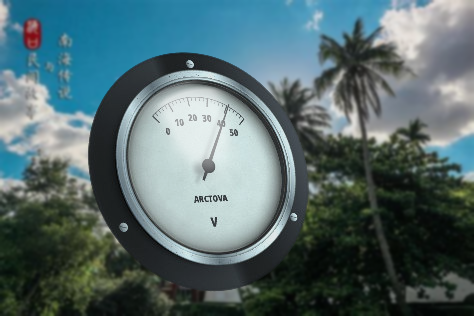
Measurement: **40** V
